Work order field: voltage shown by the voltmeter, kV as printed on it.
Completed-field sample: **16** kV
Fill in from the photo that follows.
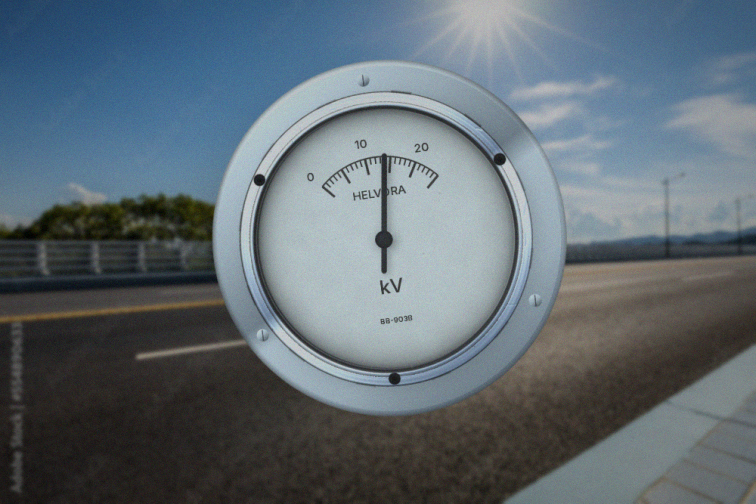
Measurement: **14** kV
